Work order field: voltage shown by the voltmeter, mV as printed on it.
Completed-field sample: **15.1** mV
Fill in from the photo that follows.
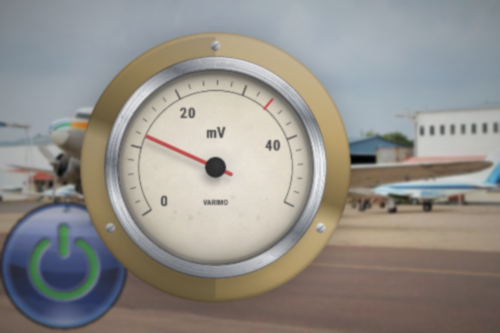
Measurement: **12** mV
